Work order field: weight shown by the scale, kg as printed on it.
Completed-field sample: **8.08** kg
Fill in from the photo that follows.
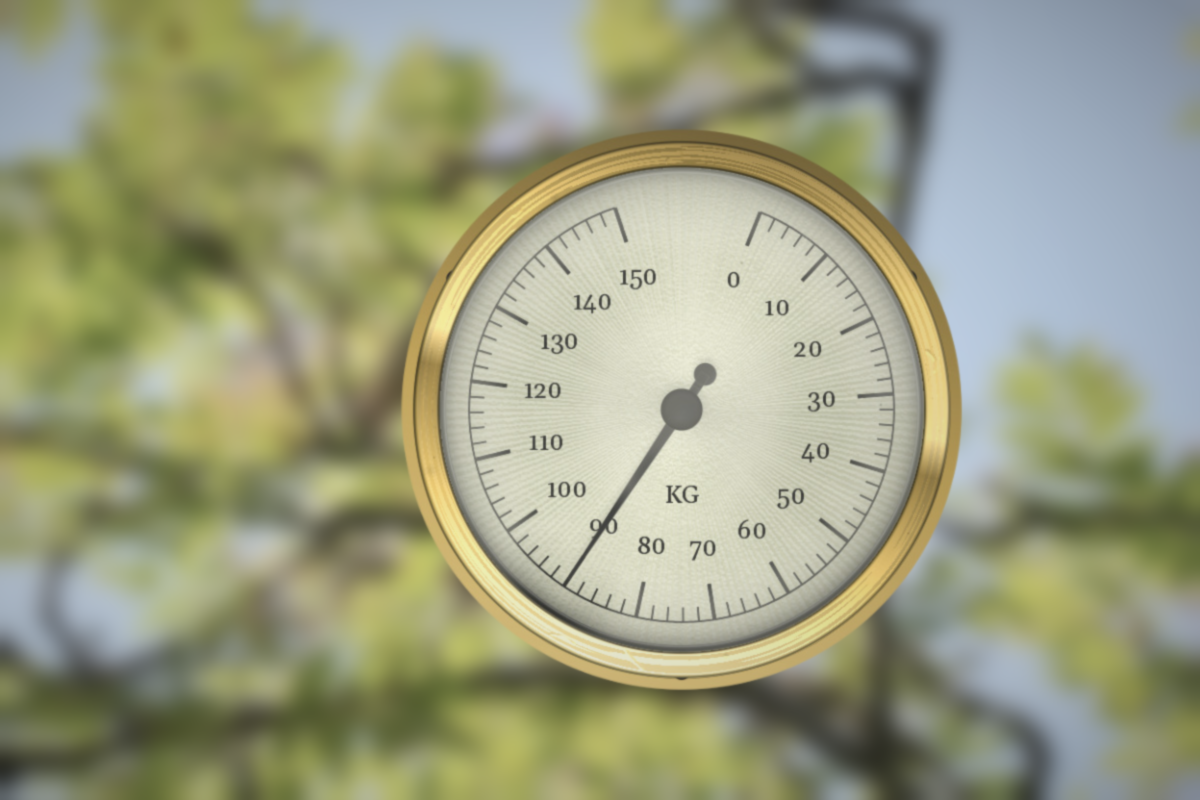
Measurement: **90** kg
